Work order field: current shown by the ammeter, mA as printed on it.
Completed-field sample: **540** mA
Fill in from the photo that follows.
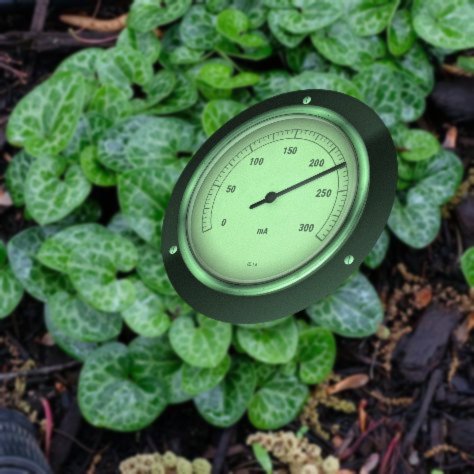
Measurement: **225** mA
